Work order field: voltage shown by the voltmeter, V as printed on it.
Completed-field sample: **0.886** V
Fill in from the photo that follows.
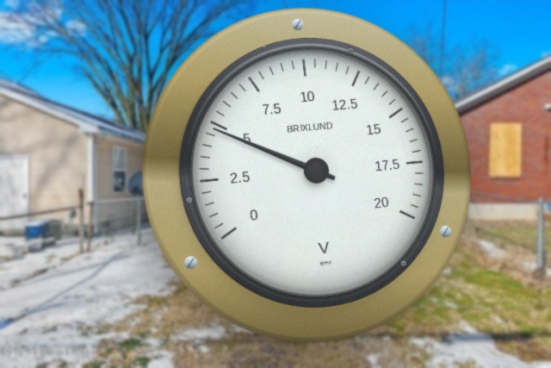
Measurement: **4.75** V
